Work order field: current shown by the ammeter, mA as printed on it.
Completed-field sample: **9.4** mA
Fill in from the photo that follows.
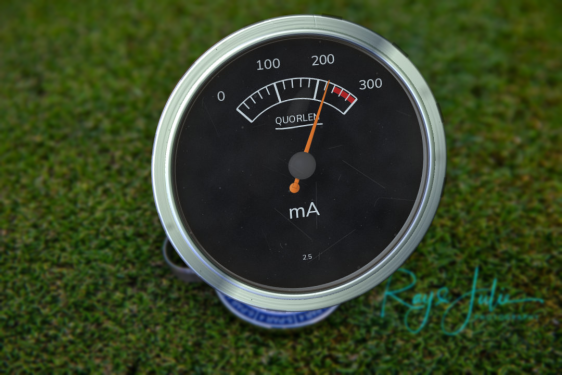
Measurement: **220** mA
